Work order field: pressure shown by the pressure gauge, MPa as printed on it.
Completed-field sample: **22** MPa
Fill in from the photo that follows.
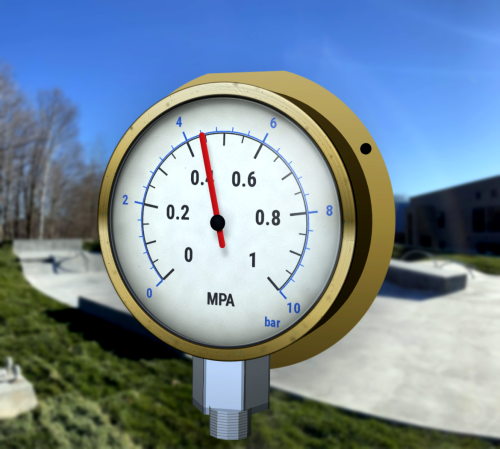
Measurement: **0.45** MPa
